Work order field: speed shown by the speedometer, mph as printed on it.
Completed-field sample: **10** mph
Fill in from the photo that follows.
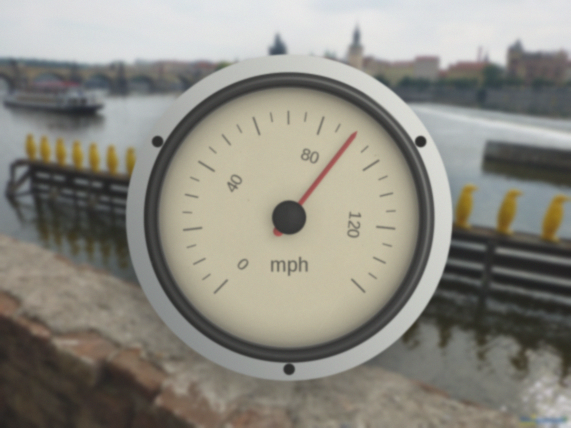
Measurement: **90** mph
